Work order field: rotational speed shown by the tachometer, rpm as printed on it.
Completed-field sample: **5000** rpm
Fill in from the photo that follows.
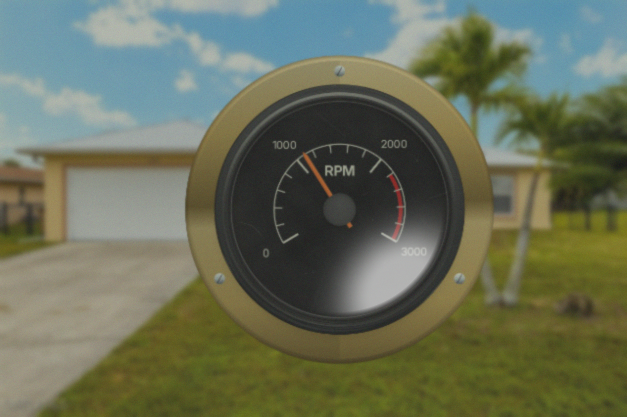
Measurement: **1100** rpm
